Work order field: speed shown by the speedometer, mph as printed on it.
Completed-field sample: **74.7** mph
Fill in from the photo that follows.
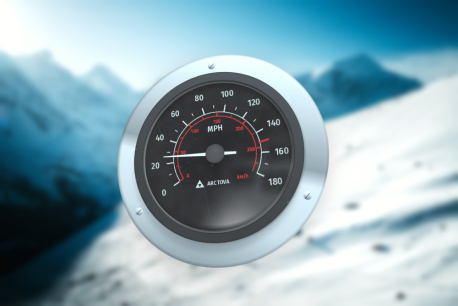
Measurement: **25** mph
